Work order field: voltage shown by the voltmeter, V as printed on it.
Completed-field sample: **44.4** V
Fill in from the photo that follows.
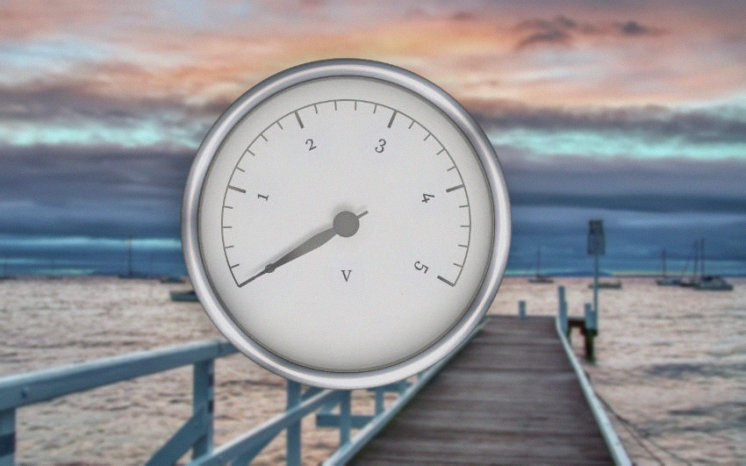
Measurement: **0** V
